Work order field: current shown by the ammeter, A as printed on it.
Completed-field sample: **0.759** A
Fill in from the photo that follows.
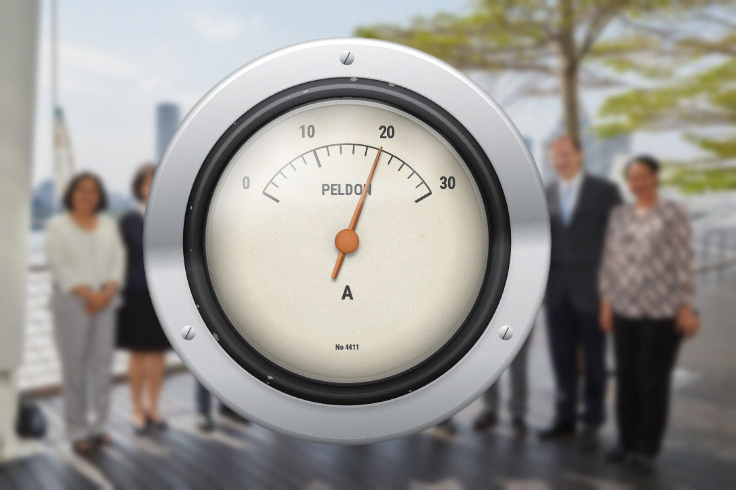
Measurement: **20** A
